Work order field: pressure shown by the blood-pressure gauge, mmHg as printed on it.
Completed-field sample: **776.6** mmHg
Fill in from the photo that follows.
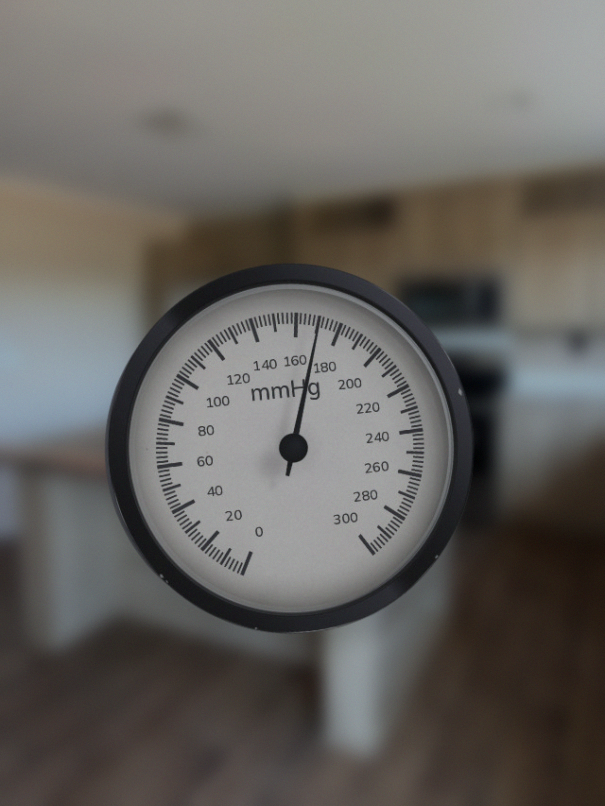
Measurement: **170** mmHg
